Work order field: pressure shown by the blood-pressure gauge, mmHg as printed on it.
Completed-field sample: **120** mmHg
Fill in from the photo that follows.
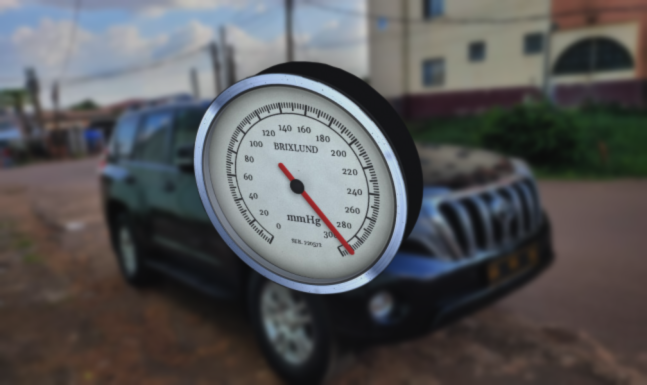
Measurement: **290** mmHg
